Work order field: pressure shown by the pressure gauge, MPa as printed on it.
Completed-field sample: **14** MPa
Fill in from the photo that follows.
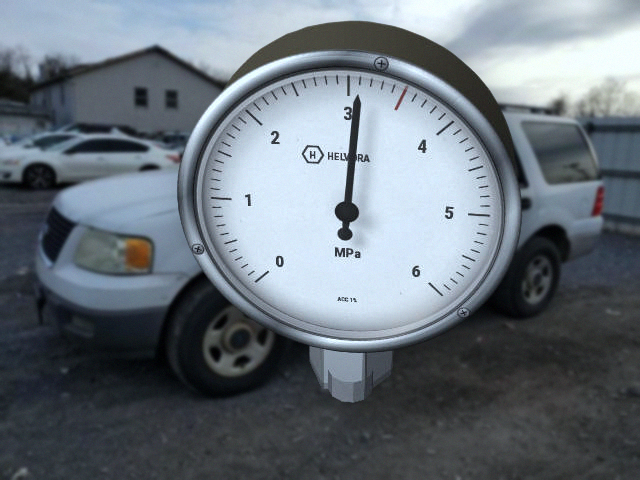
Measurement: **3.1** MPa
